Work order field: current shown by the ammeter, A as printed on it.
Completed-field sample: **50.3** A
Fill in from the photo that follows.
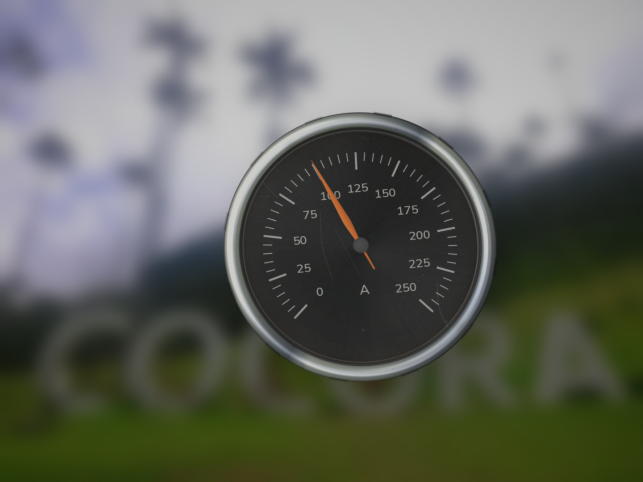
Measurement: **100** A
